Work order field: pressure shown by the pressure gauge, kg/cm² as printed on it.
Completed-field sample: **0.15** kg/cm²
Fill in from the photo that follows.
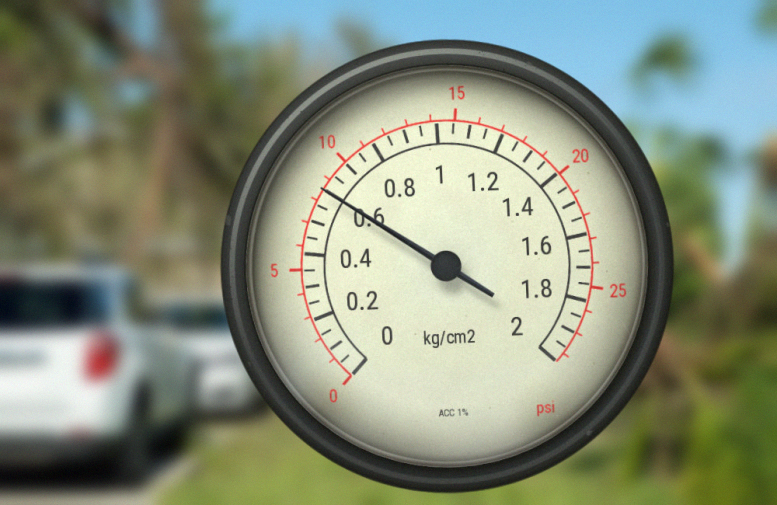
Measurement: **0.6** kg/cm²
